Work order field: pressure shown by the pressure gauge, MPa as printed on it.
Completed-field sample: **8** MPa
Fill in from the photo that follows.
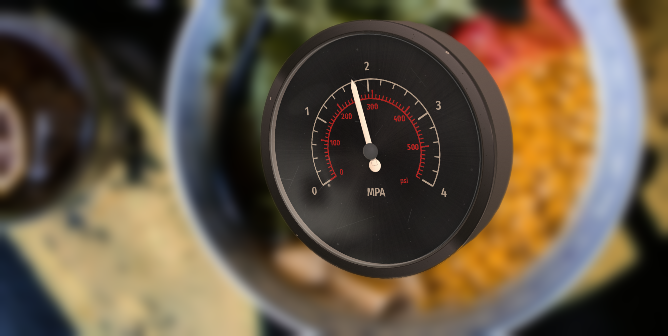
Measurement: **1.8** MPa
